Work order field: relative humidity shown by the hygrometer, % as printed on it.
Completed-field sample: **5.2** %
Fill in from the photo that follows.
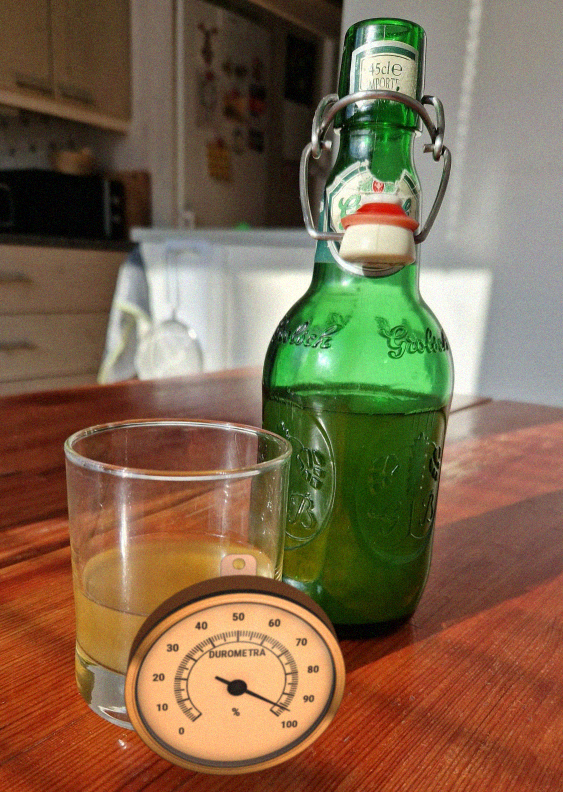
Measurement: **95** %
